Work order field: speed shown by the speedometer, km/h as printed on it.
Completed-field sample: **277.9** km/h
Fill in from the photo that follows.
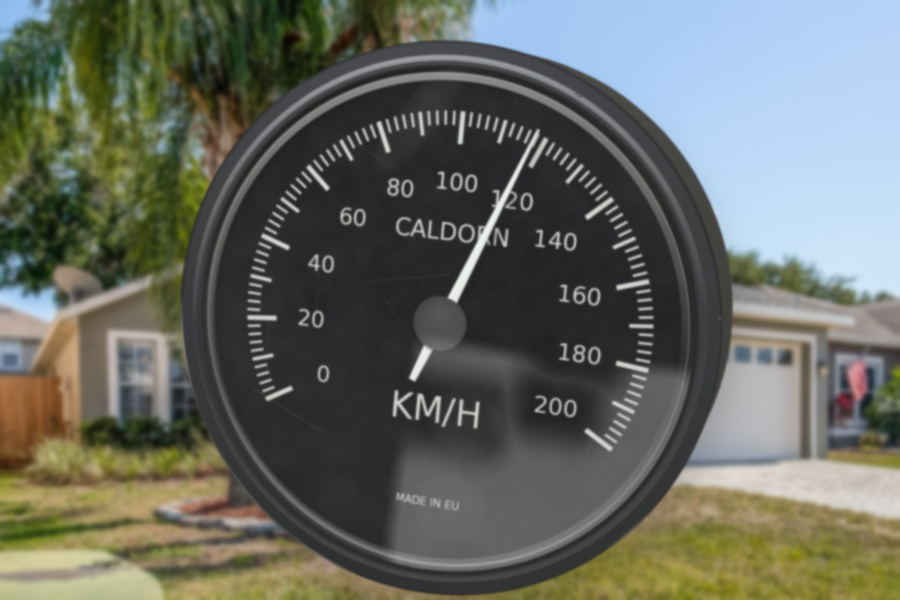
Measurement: **118** km/h
